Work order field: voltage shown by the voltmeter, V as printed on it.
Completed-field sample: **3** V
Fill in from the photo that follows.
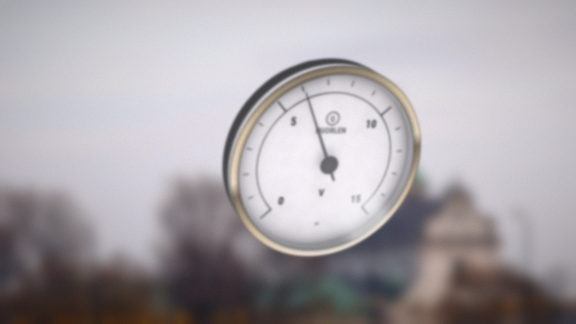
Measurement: **6** V
